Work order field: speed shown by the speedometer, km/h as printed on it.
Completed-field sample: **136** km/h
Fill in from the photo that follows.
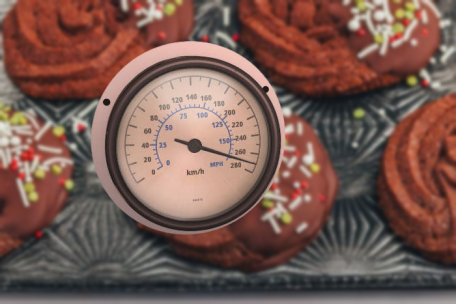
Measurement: **270** km/h
